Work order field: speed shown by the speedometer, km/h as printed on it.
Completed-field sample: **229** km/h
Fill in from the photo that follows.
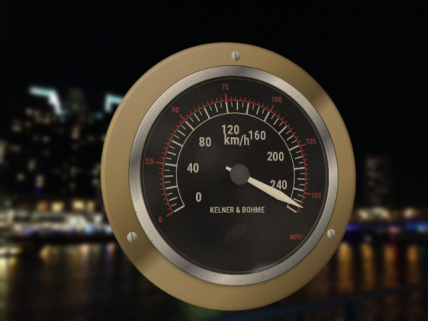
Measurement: **255** km/h
